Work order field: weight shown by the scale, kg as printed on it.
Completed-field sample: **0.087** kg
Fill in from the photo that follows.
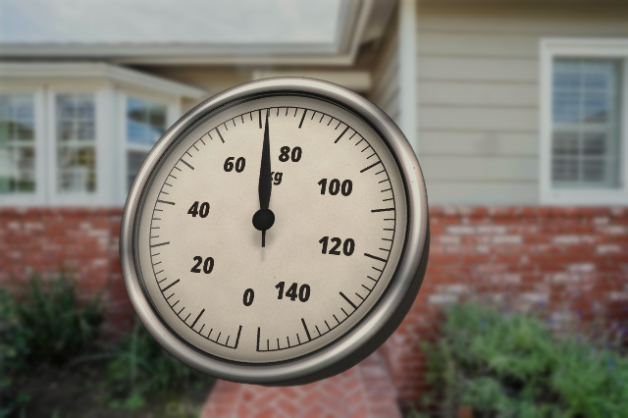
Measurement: **72** kg
